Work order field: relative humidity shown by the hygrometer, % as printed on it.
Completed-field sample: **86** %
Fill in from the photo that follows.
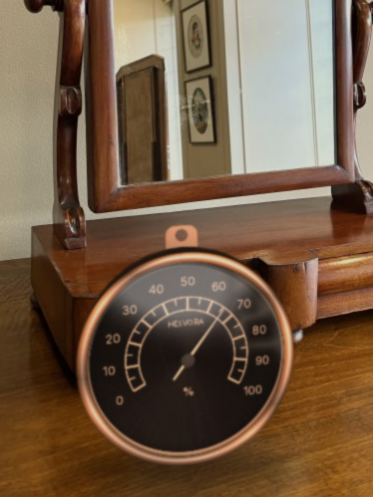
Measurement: **65** %
